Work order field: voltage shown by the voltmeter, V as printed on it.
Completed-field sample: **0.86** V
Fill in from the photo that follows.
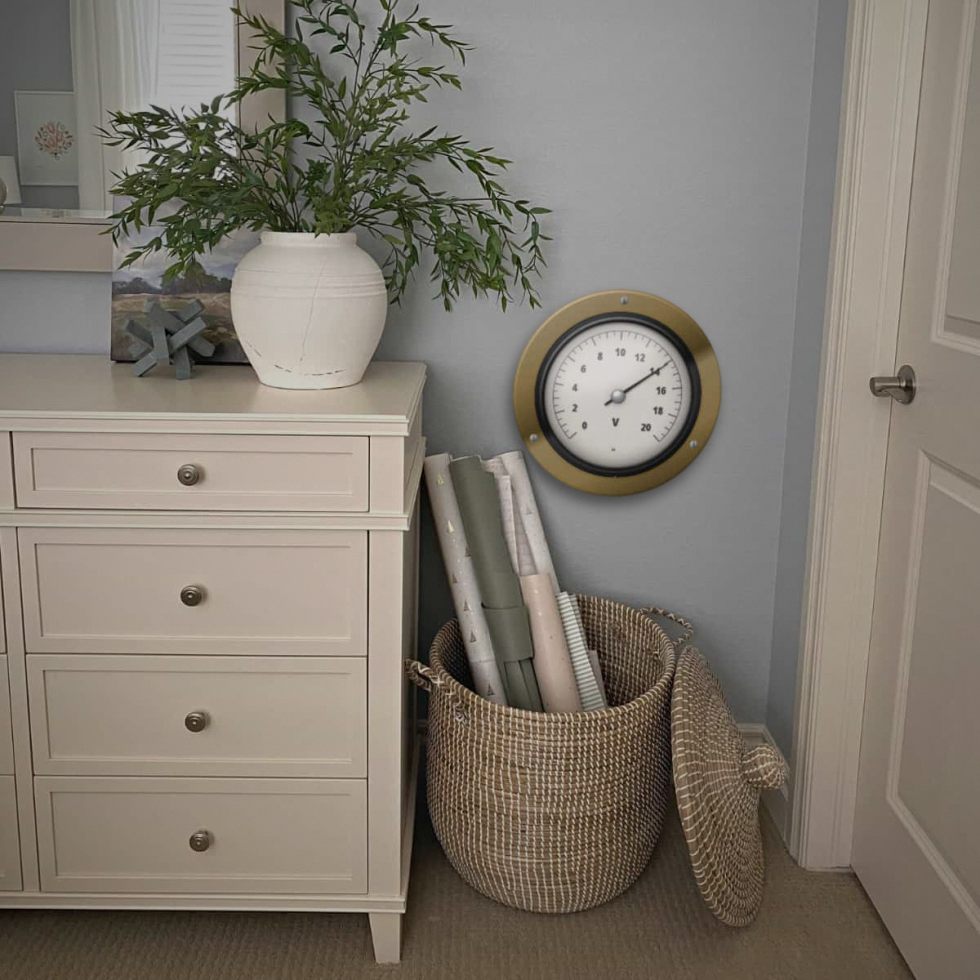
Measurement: **14** V
